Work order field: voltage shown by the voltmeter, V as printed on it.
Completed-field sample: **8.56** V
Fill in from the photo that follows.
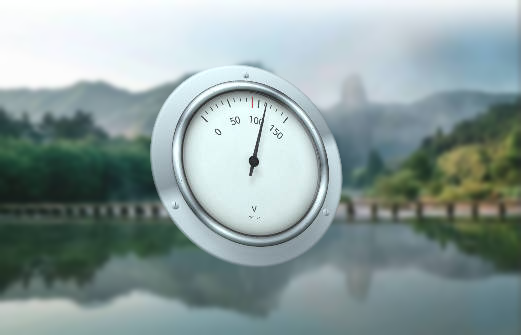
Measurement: **110** V
